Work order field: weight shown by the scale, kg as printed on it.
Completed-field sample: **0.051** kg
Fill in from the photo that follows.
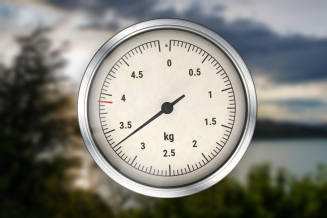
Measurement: **3.3** kg
